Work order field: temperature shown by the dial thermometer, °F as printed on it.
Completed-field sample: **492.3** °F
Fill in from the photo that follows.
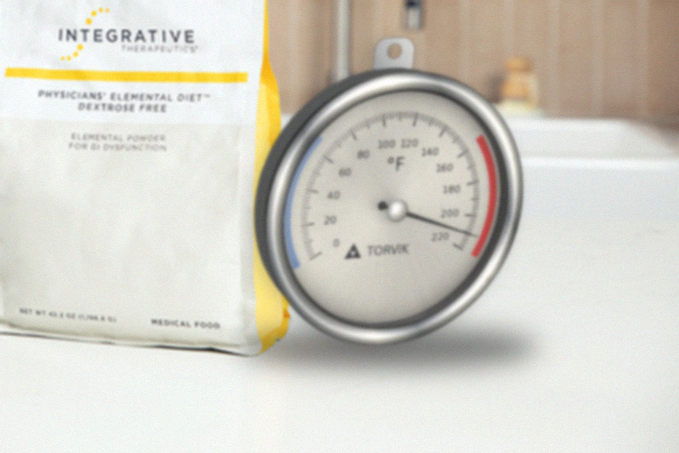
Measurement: **210** °F
